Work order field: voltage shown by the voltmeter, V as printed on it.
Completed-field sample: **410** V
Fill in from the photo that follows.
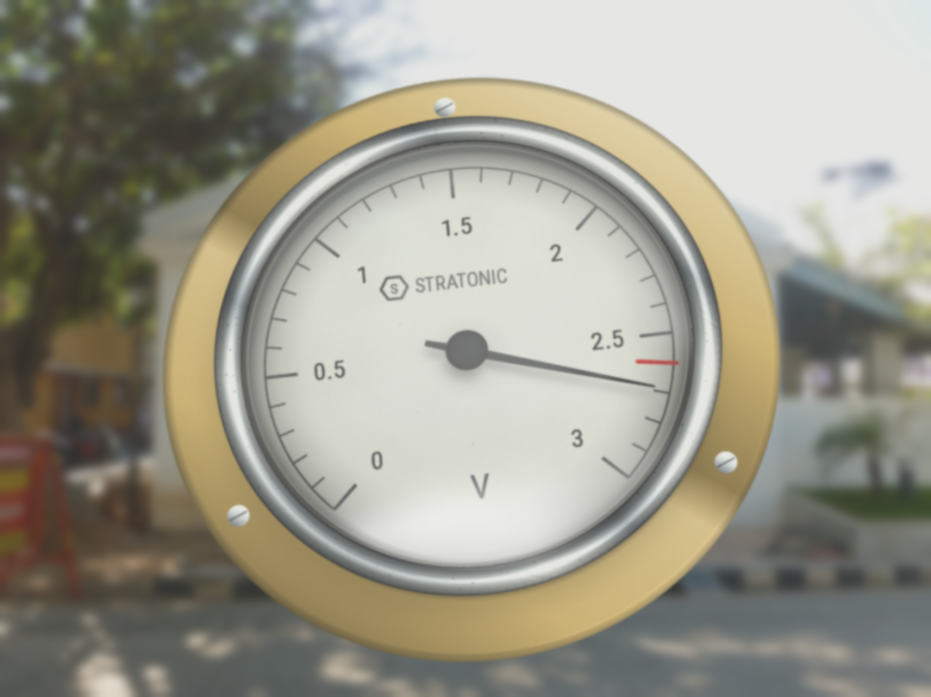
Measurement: **2.7** V
